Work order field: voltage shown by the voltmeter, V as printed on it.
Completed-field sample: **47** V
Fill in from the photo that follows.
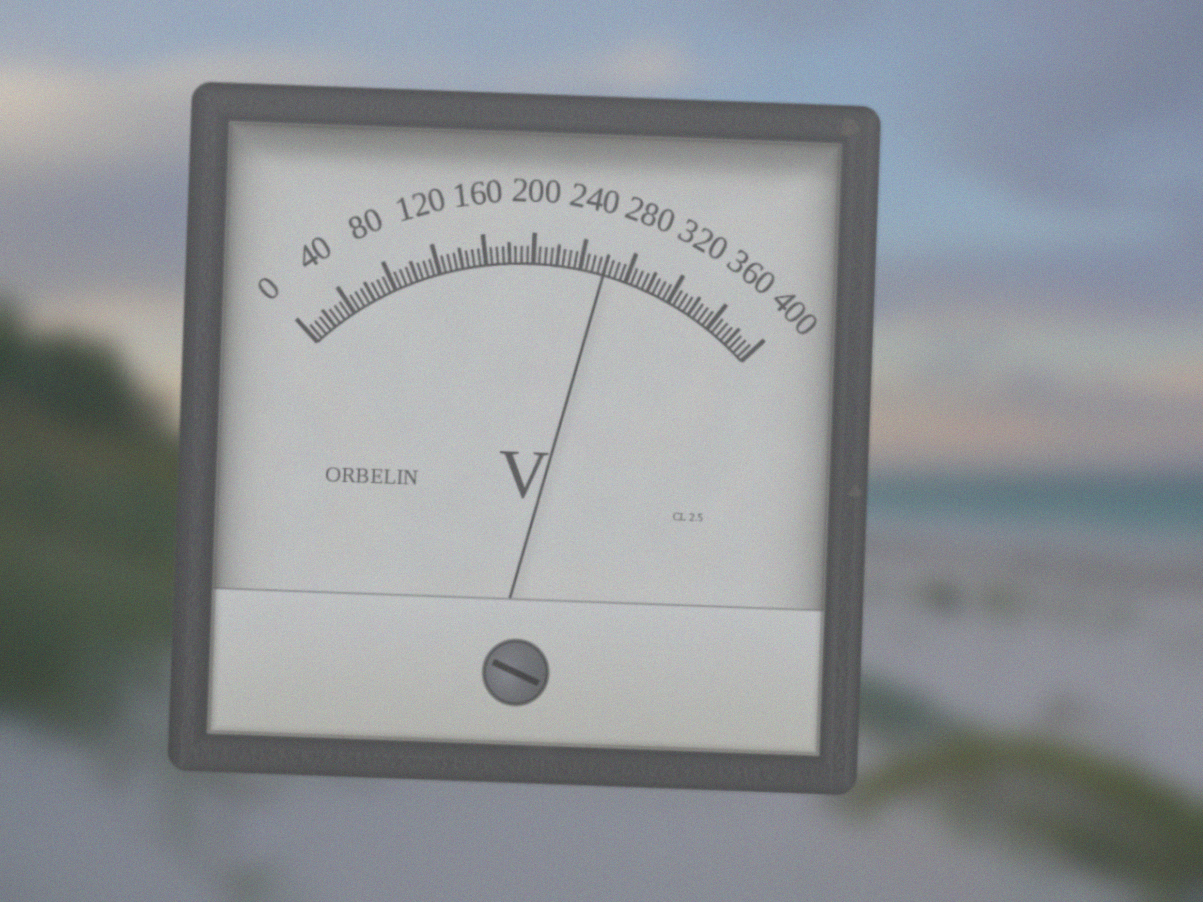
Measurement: **260** V
